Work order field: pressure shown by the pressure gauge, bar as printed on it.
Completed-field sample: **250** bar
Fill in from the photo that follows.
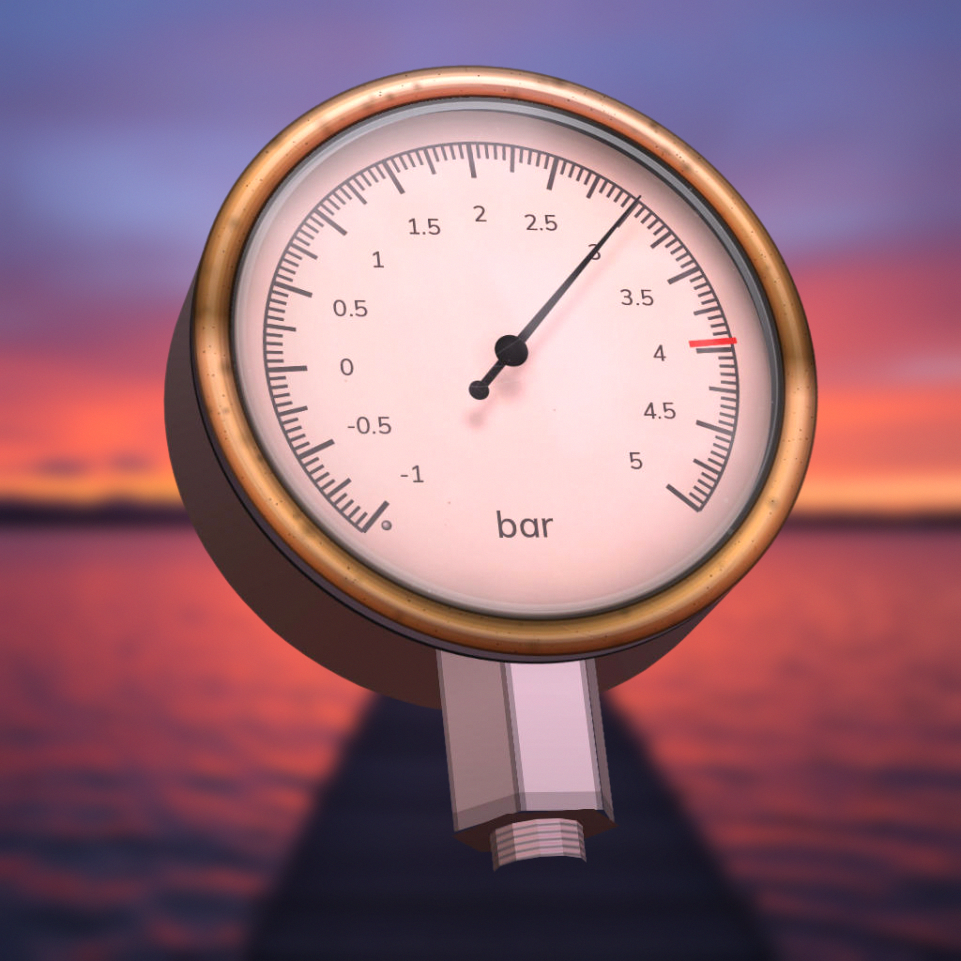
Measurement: **3** bar
